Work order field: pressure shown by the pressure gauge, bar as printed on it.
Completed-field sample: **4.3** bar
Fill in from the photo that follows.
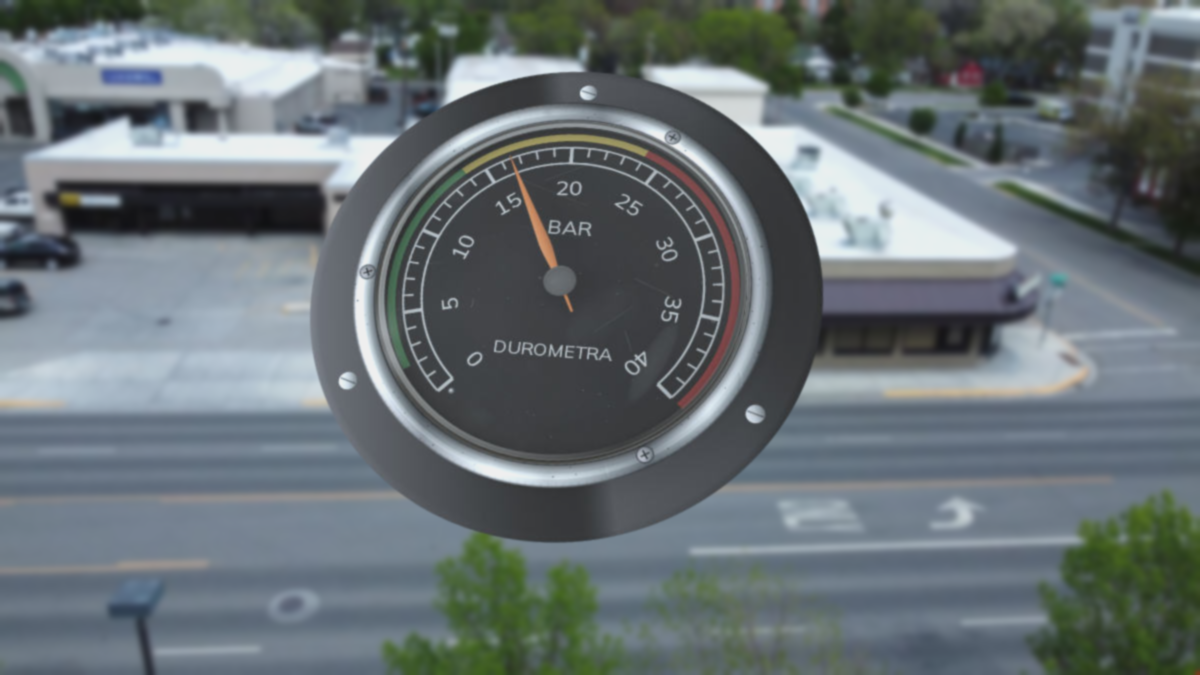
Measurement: **16.5** bar
